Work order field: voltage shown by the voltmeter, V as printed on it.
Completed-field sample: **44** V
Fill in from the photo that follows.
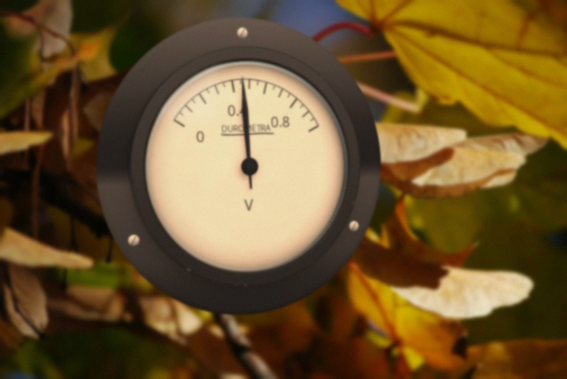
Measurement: **0.45** V
